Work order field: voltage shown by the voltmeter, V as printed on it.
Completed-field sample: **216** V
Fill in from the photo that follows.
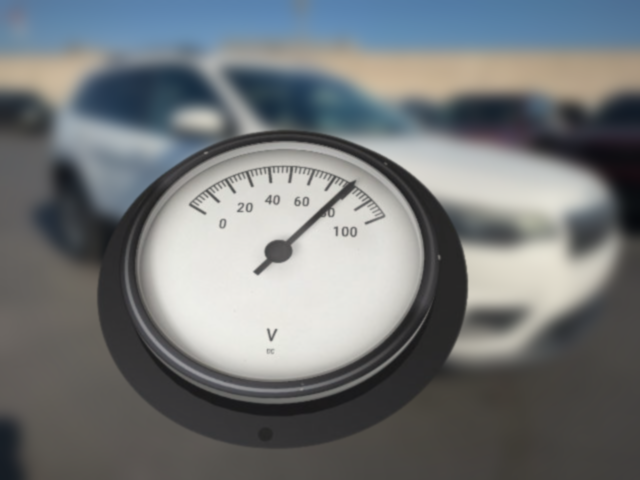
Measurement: **80** V
